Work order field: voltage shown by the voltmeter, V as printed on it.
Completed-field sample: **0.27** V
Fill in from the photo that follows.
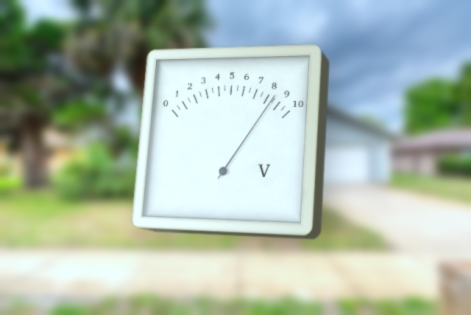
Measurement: **8.5** V
